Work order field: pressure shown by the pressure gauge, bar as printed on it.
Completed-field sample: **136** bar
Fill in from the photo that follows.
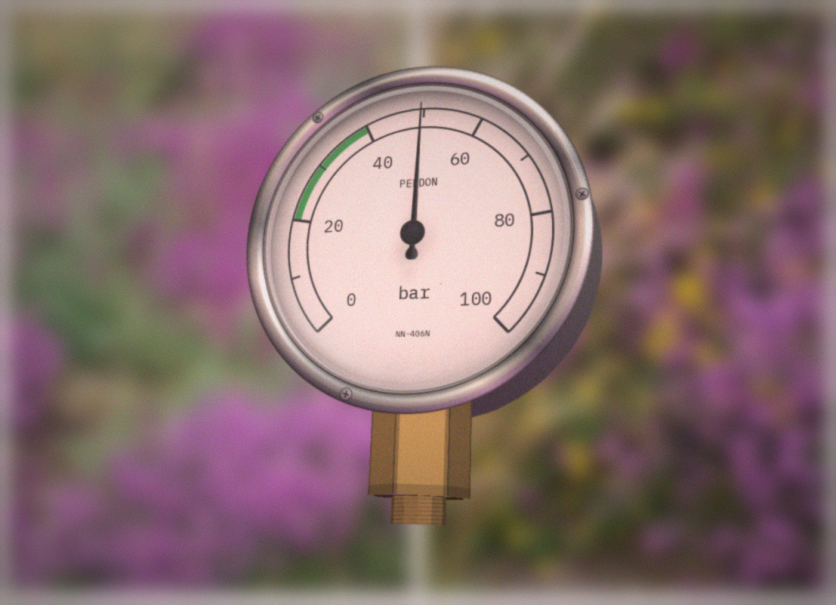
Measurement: **50** bar
